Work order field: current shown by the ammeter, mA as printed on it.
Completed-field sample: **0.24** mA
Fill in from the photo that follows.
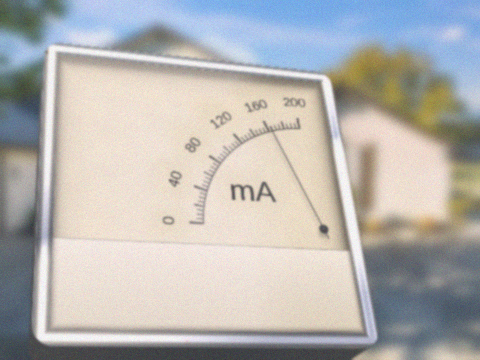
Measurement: **160** mA
